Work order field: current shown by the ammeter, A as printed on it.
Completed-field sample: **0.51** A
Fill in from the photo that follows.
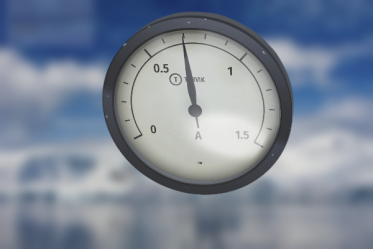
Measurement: **0.7** A
